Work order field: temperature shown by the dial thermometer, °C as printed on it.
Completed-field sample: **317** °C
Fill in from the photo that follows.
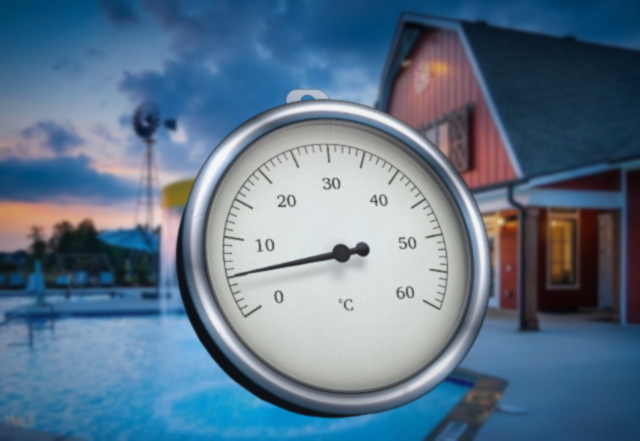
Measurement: **5** °C
